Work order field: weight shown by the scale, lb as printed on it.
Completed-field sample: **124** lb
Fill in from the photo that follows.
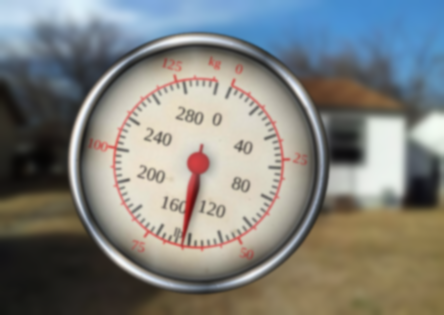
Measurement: **144** lb
